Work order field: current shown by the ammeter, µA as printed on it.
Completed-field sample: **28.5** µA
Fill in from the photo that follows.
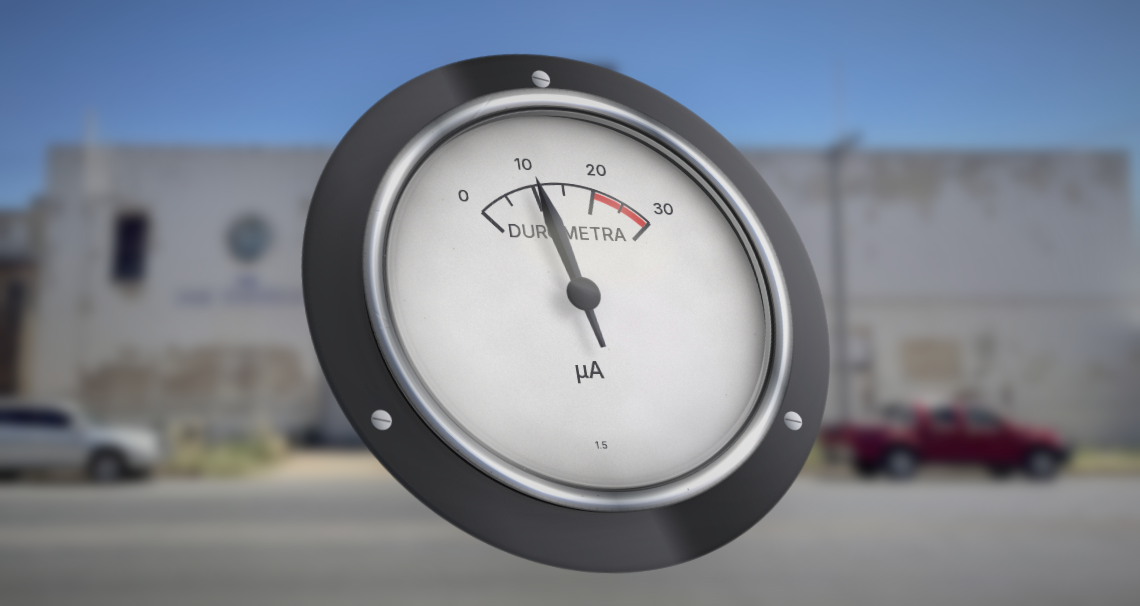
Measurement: **10** µA
